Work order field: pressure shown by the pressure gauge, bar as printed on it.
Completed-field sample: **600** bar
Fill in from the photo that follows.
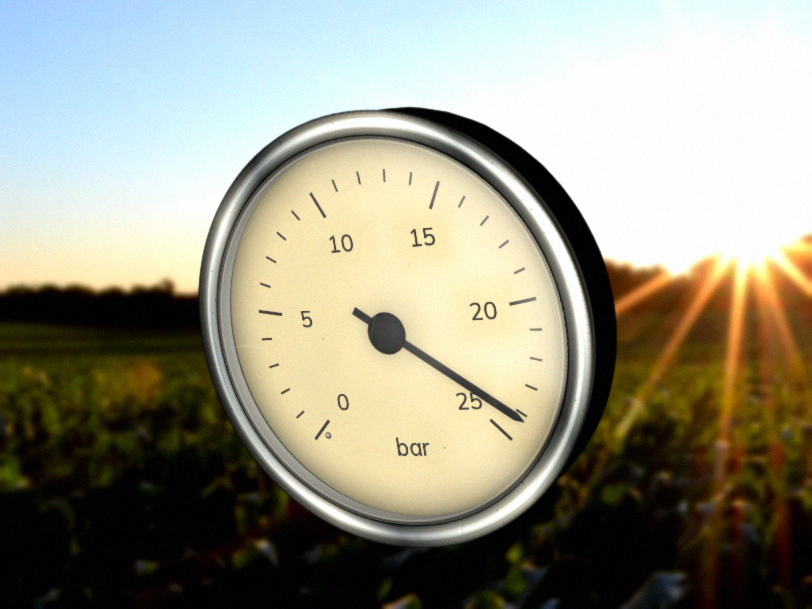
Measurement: **24** bar
